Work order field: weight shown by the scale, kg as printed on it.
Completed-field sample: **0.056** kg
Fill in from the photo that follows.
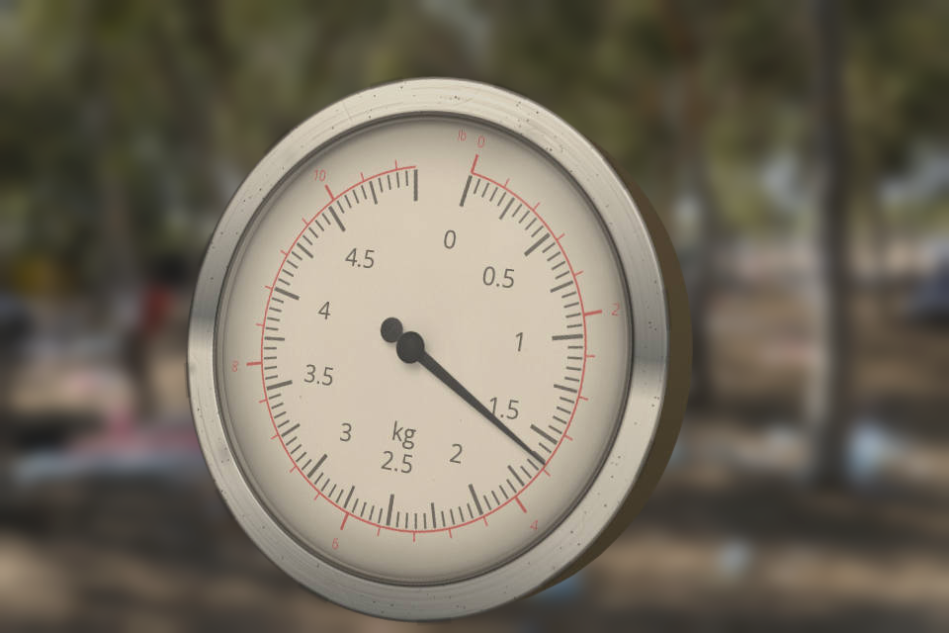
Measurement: **1.6** kg
